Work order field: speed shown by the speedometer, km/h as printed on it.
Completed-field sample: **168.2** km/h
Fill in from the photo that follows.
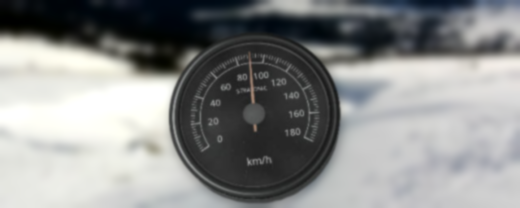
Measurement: **90** km/h
